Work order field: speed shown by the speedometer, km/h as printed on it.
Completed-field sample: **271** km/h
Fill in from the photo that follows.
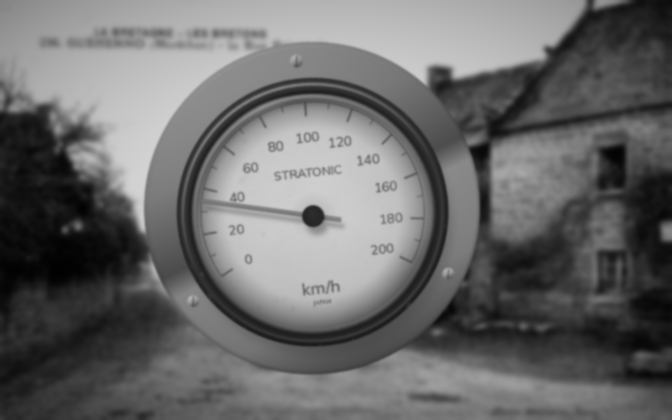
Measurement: **35** km/h
